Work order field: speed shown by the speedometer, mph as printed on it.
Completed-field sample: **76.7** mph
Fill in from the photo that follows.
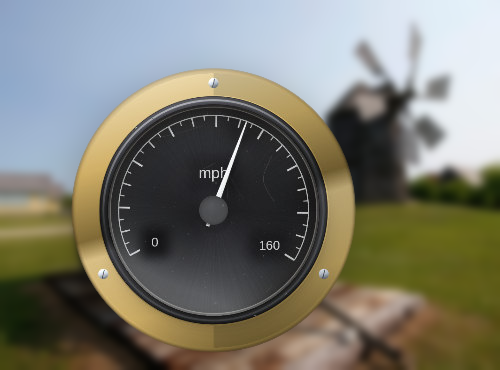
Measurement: **92.5** mph
